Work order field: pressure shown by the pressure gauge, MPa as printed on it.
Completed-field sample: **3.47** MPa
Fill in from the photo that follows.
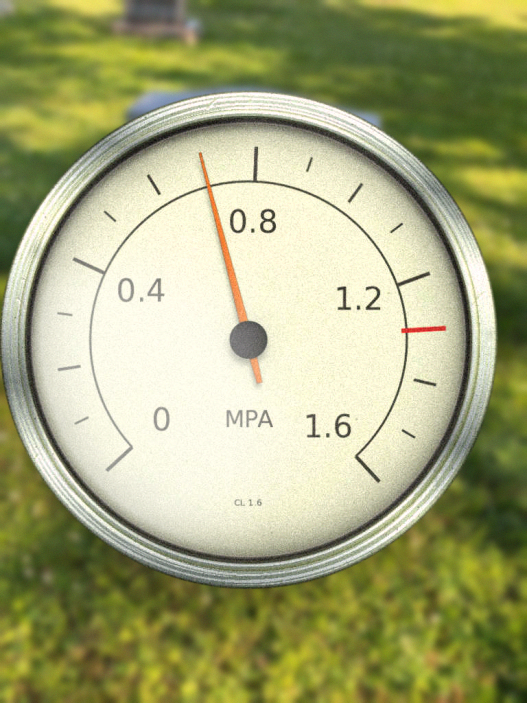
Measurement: **0.7** MPa
